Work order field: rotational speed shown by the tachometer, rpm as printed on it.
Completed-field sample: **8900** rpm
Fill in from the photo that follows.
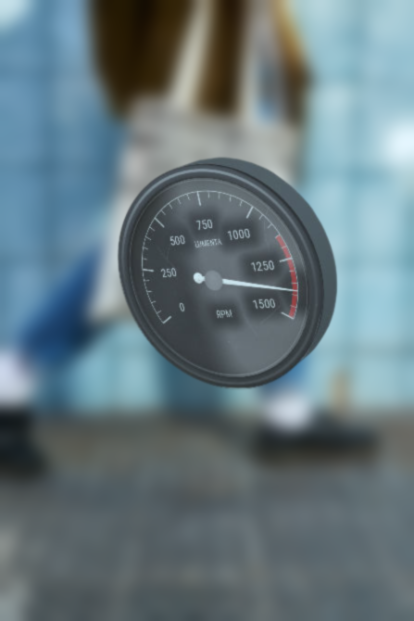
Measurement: **1375** rpm
